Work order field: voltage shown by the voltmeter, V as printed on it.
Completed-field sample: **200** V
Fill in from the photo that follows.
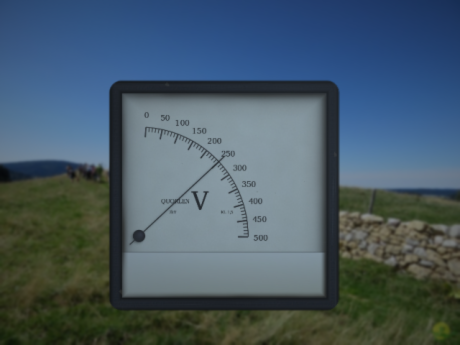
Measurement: **250** V
